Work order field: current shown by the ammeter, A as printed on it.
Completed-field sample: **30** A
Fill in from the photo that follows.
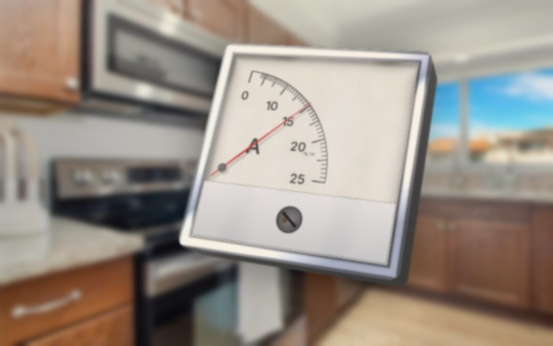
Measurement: **15** A
